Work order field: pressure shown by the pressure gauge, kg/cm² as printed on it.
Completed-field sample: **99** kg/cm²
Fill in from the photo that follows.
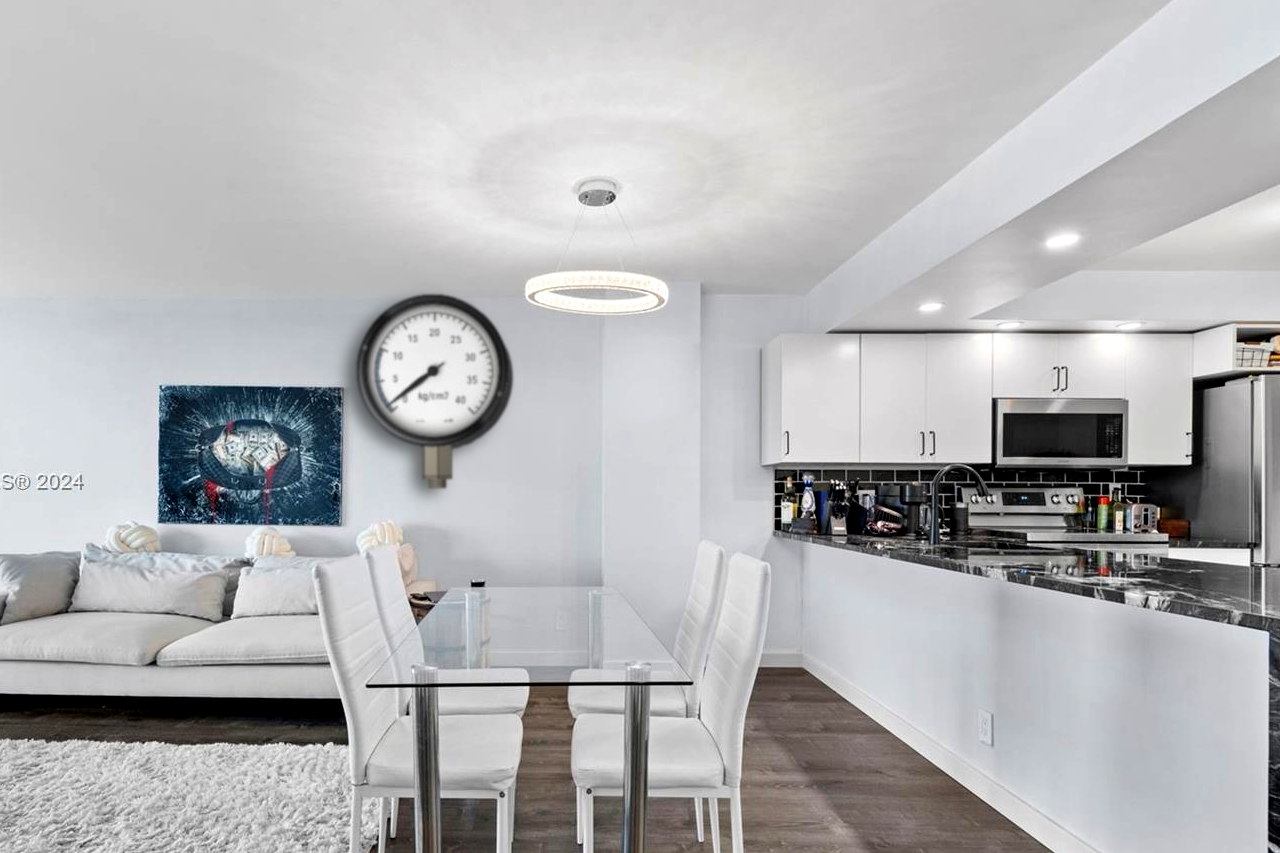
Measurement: **1** kg/cm²
